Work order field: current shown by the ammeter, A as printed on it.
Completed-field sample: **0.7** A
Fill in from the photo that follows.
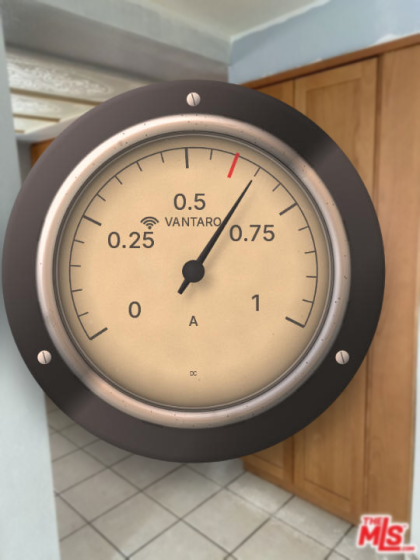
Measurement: **0.65** A
